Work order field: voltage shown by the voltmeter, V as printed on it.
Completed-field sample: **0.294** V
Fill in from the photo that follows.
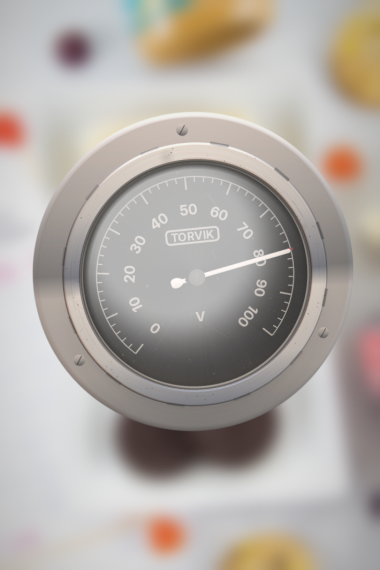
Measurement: **80** V
